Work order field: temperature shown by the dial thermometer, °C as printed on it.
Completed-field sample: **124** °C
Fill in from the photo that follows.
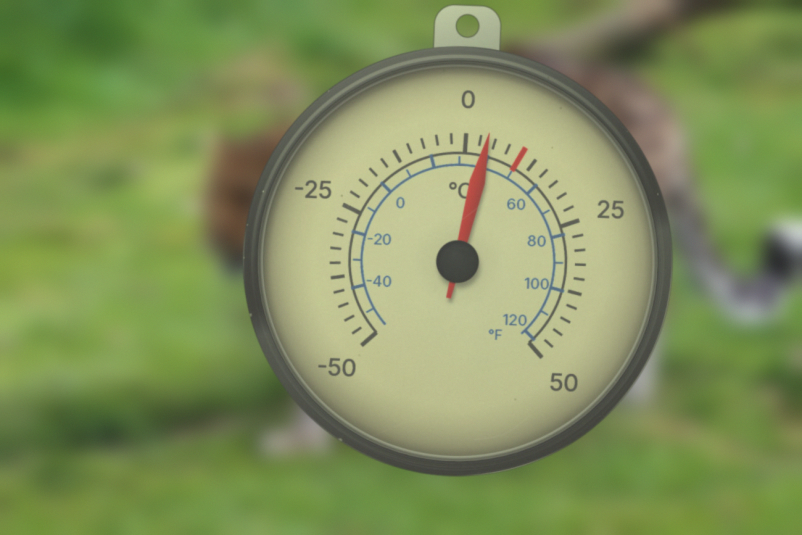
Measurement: **3.75** °C
